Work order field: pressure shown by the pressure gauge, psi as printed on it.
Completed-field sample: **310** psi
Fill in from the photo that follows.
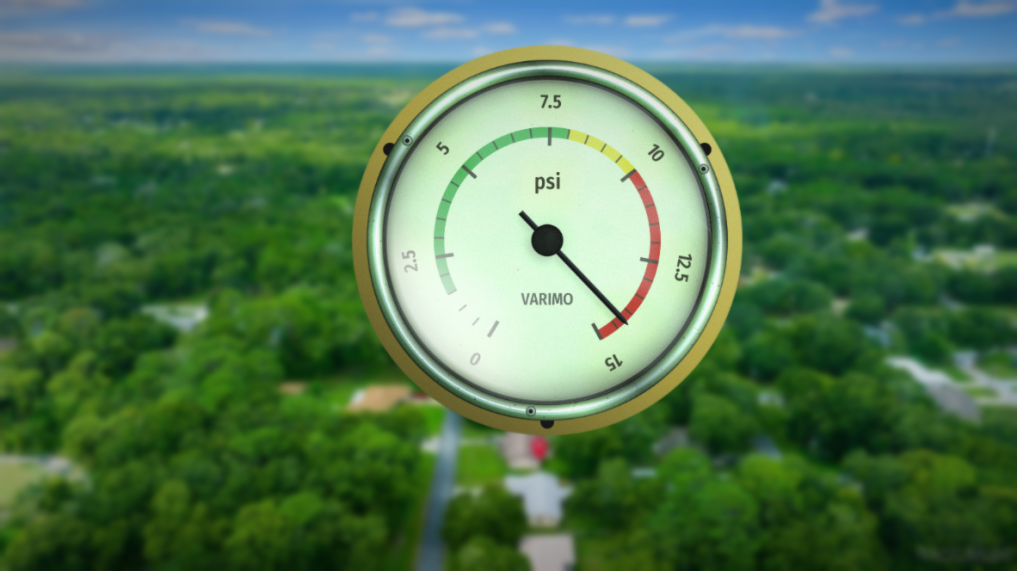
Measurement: **14.25** psi
